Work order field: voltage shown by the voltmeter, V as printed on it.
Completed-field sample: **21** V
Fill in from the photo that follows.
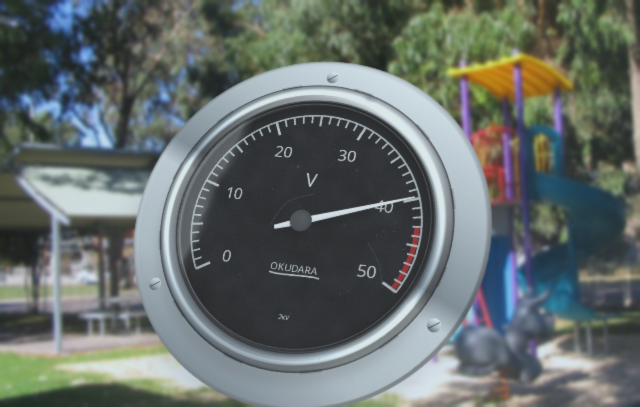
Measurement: **40** V
